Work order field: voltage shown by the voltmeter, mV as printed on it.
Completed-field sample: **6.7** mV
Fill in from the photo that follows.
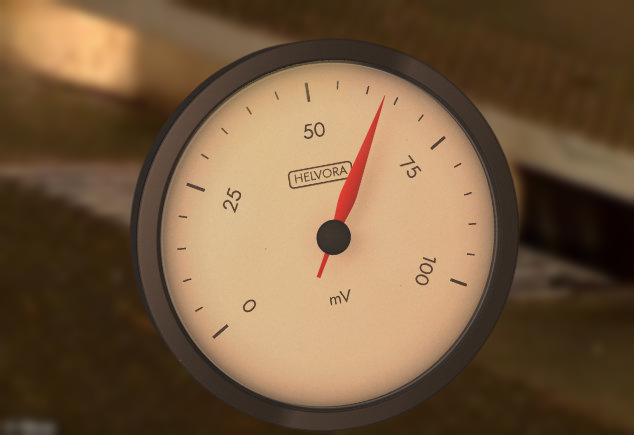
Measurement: **62.5** mV
